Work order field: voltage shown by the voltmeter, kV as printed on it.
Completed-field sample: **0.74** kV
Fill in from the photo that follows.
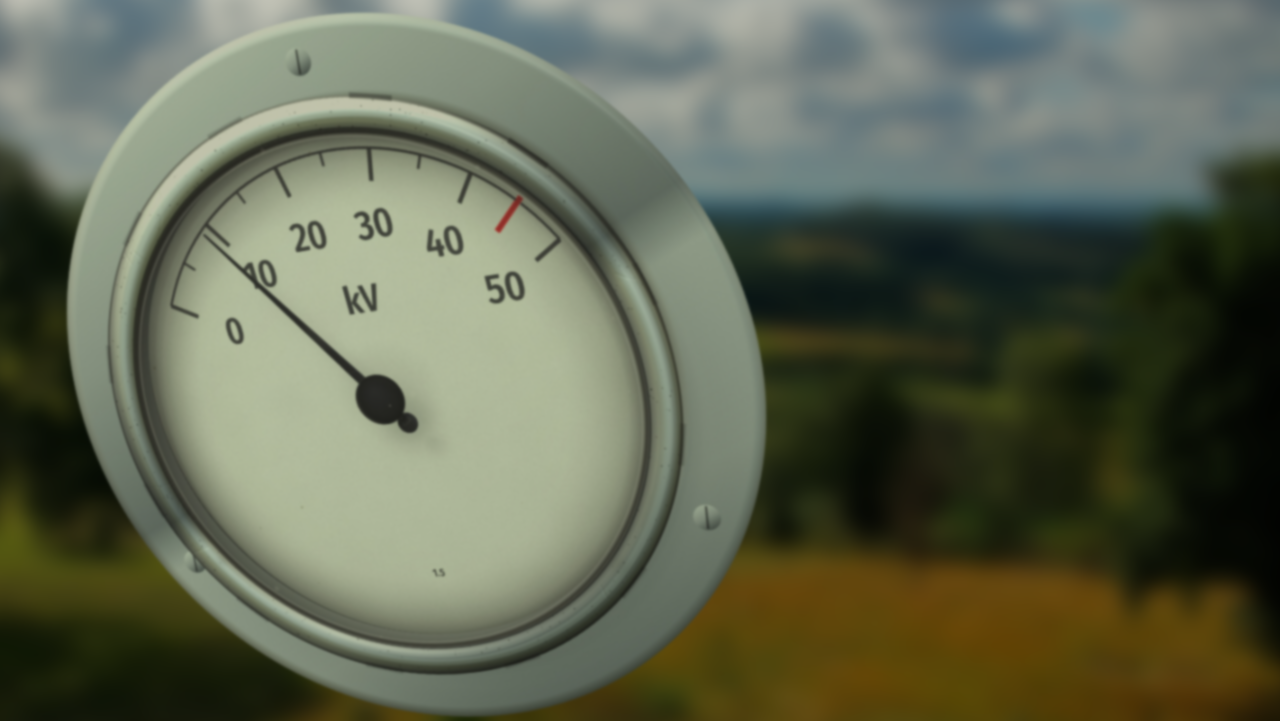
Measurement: **10** kV
